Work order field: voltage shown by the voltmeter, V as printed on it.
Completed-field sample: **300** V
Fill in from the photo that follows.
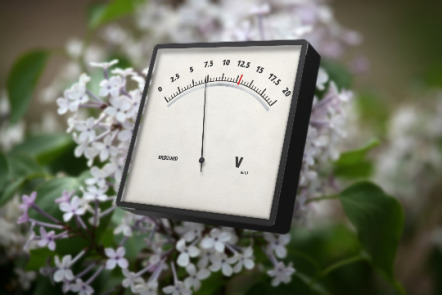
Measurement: **7.5** V
